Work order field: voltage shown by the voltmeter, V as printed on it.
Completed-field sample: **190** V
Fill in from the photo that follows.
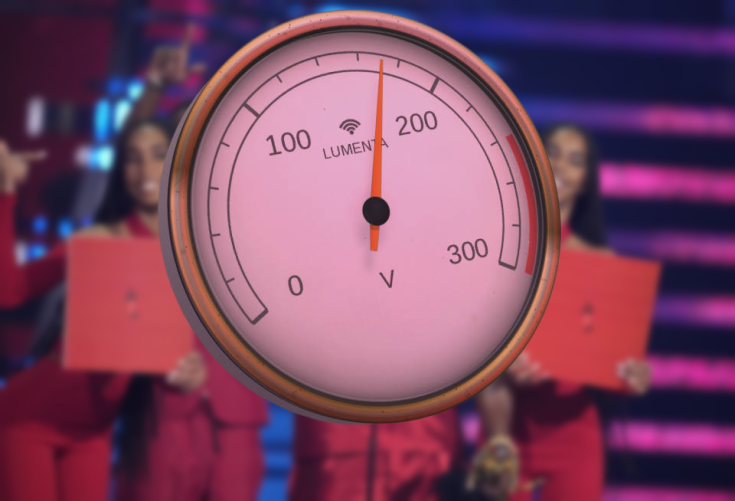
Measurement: **170** V
